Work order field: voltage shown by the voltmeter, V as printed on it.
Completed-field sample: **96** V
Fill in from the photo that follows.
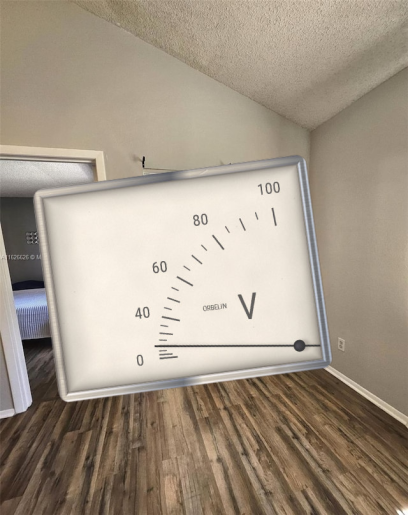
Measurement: **20** V
